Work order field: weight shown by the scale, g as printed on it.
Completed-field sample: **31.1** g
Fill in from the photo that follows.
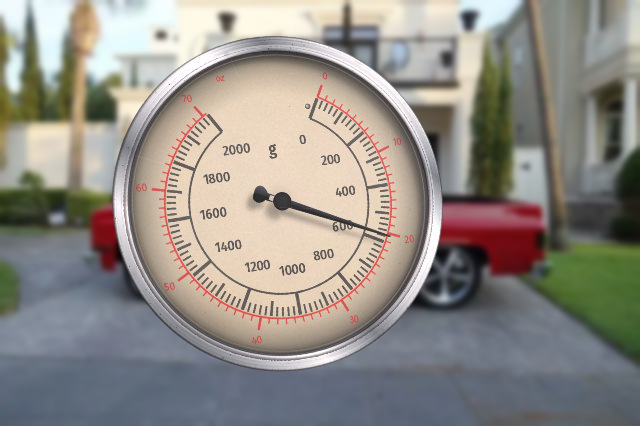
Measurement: **580** g
